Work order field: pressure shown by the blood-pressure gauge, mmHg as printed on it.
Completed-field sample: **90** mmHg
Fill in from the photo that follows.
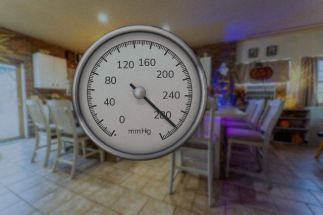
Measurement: **280** mmHg
